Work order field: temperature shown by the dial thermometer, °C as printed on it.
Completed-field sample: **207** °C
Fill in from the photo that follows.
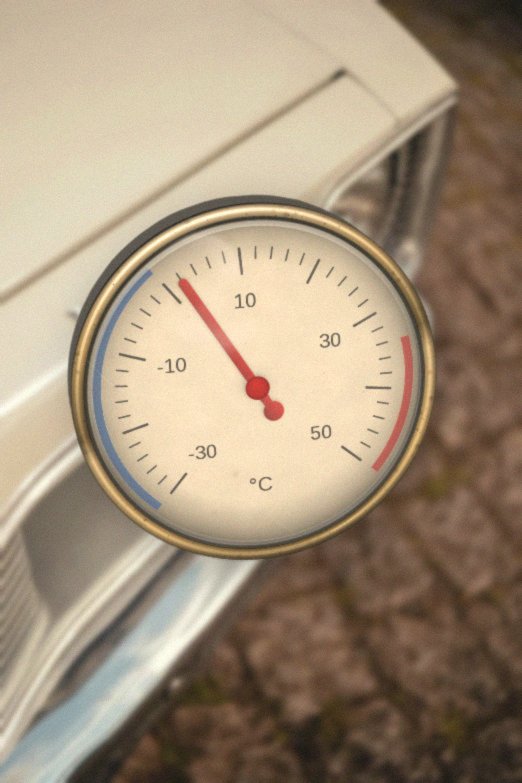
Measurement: **2** °C
